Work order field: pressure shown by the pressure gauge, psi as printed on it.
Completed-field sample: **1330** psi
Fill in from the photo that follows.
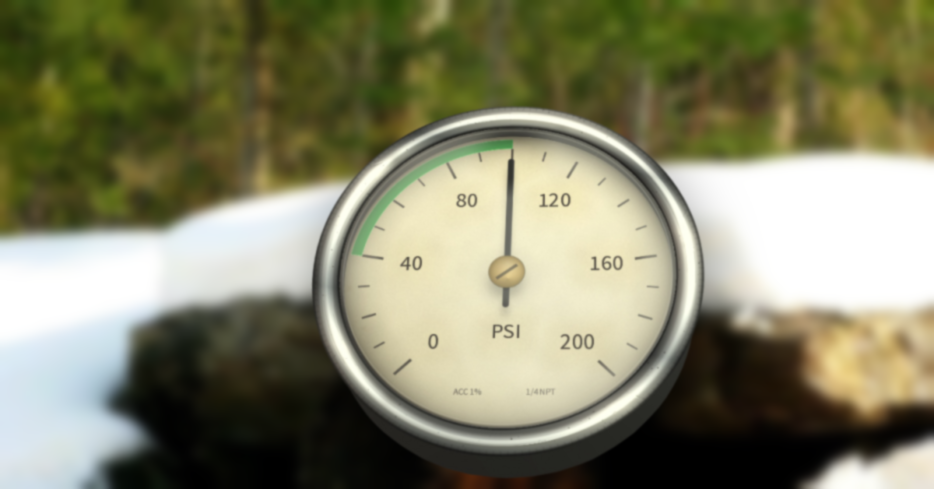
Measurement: **100** psi
